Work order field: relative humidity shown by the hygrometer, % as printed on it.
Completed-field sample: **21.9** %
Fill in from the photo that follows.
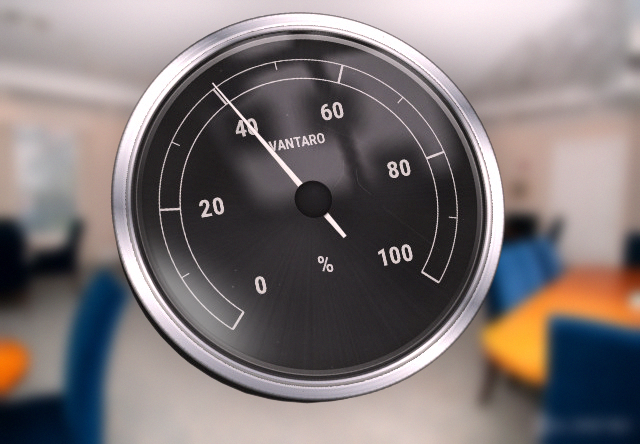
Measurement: **40** %
